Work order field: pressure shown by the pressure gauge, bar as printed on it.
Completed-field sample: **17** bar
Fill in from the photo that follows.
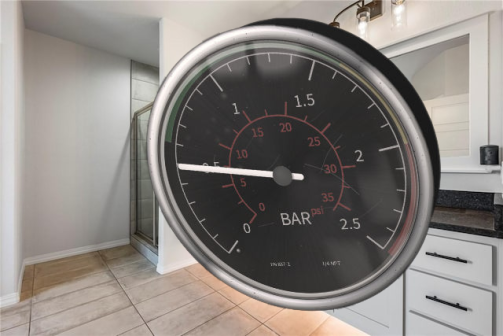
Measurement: **0.5** bar
